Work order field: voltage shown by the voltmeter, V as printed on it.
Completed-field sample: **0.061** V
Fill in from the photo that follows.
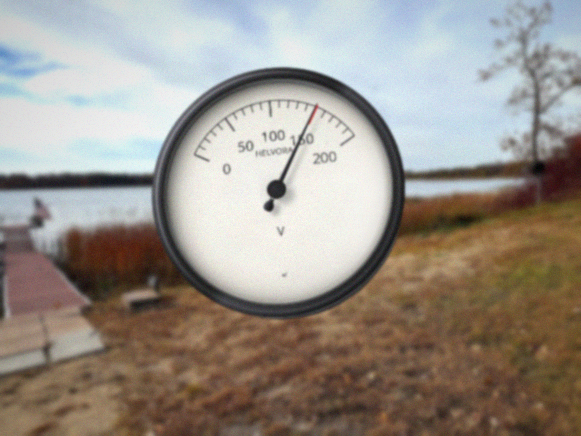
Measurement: **150** V
